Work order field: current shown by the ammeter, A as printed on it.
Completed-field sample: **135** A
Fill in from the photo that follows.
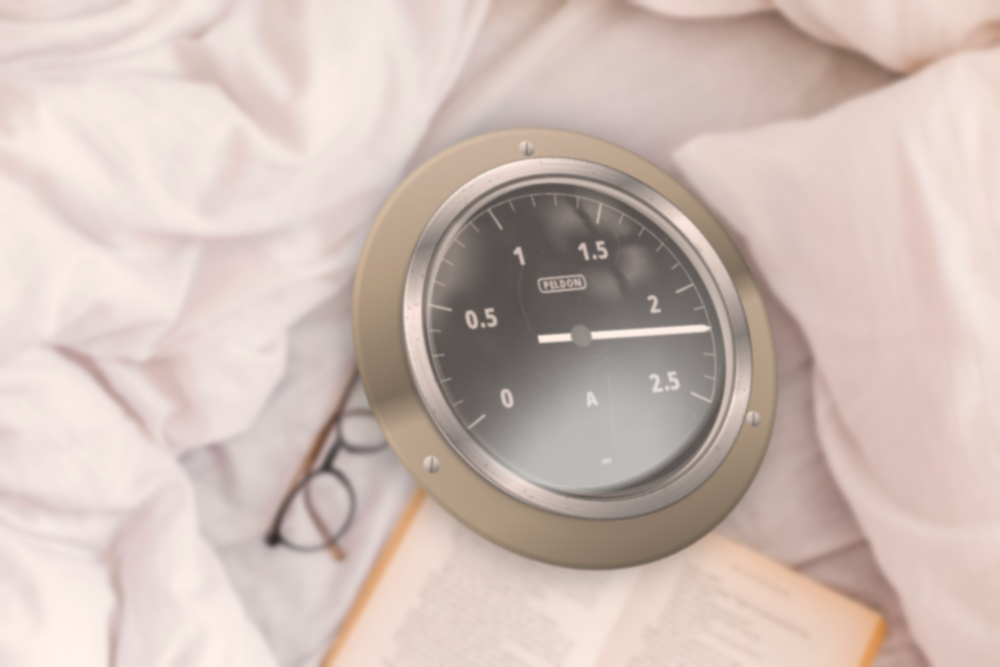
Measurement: **2.2** A
